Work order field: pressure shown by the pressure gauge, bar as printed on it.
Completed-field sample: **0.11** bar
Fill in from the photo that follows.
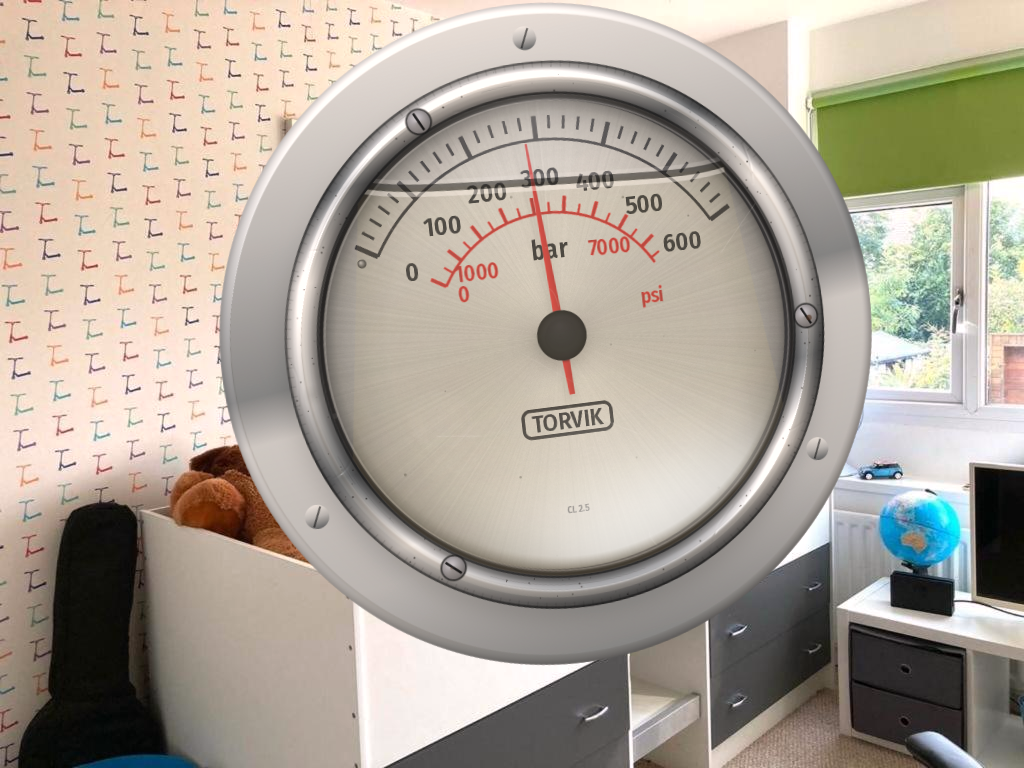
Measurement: **280** bar
